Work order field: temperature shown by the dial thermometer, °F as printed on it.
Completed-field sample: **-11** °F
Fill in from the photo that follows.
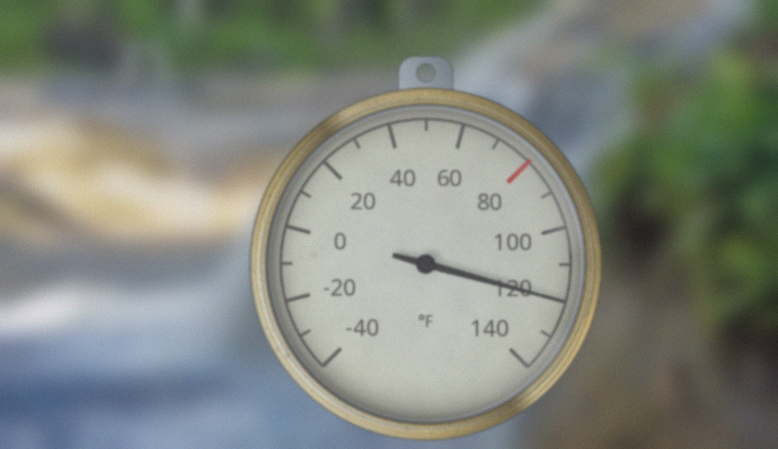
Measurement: **120** °F
